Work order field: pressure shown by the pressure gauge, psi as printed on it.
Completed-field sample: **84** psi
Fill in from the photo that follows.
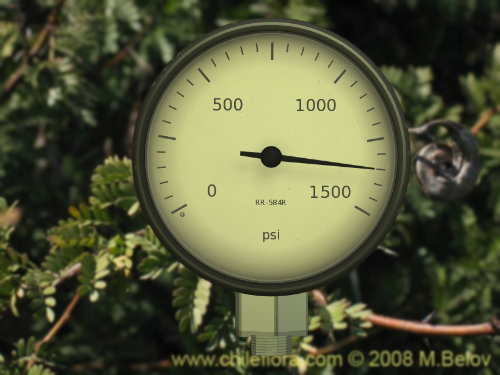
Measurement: **1350** psi
